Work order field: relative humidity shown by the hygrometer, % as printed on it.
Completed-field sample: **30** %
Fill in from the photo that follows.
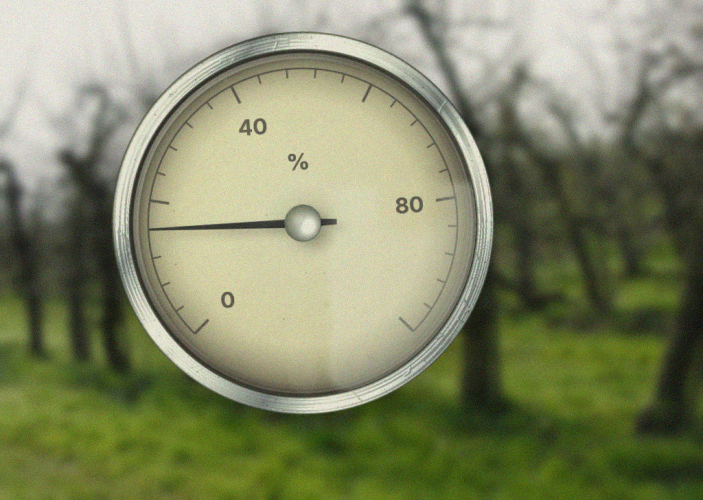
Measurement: **16** %
